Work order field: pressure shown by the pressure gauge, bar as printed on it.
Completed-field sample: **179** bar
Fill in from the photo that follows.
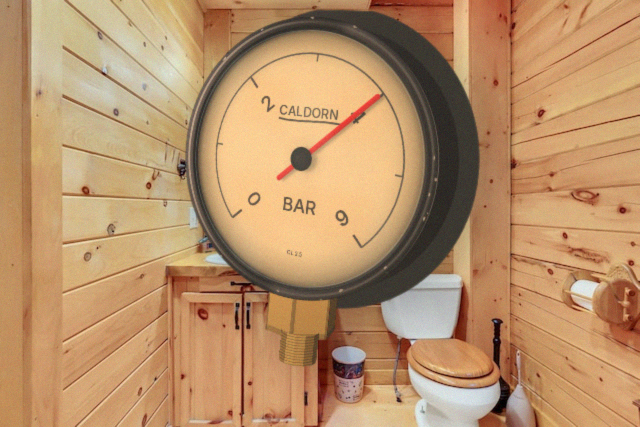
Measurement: **4** bar
